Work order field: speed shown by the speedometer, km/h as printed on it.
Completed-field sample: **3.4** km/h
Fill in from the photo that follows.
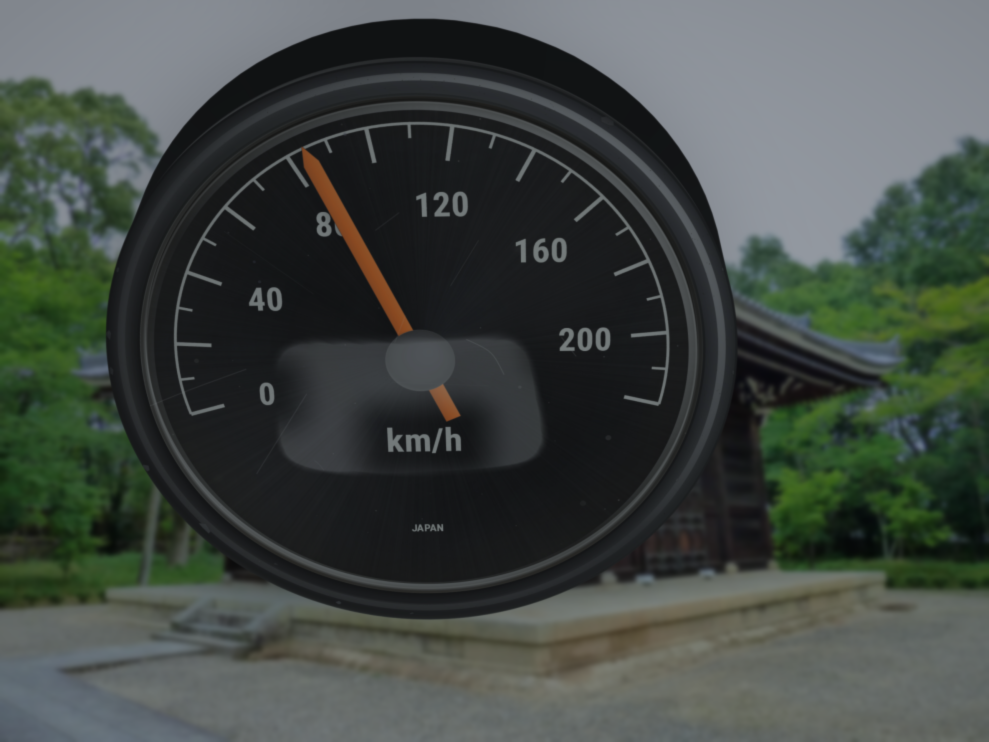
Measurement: **85** km/h
